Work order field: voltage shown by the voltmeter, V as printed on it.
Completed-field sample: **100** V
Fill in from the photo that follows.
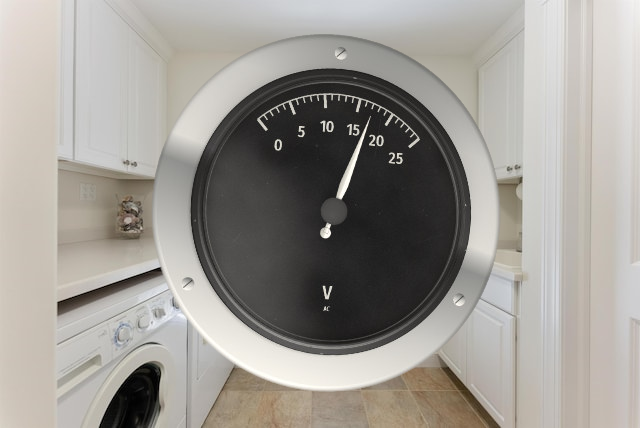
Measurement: **17** V
